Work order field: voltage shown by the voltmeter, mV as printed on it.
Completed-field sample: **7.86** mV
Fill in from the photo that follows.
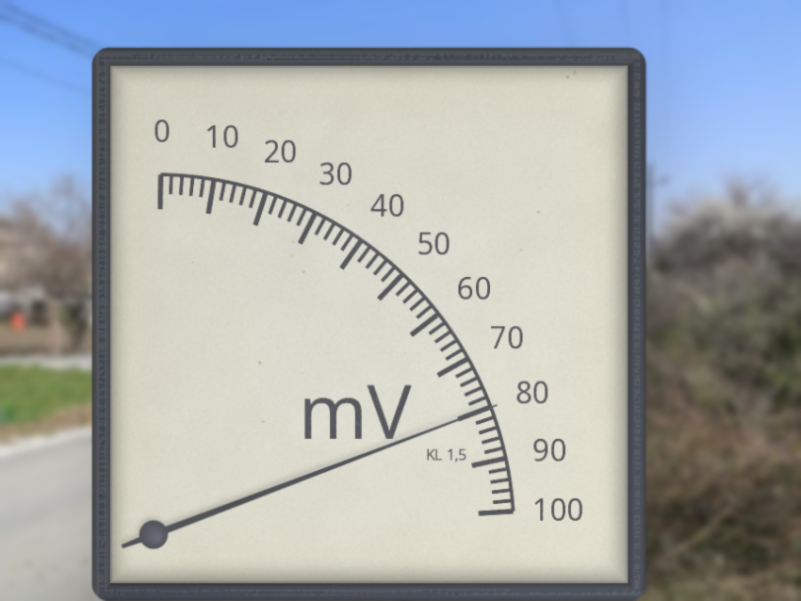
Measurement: **80** mV
